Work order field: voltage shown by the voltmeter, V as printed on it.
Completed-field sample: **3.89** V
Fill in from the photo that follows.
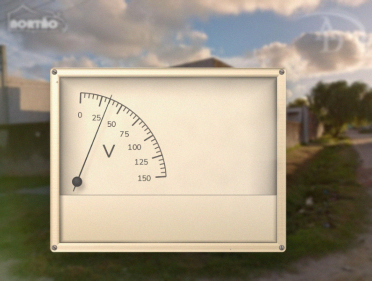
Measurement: **35** V
